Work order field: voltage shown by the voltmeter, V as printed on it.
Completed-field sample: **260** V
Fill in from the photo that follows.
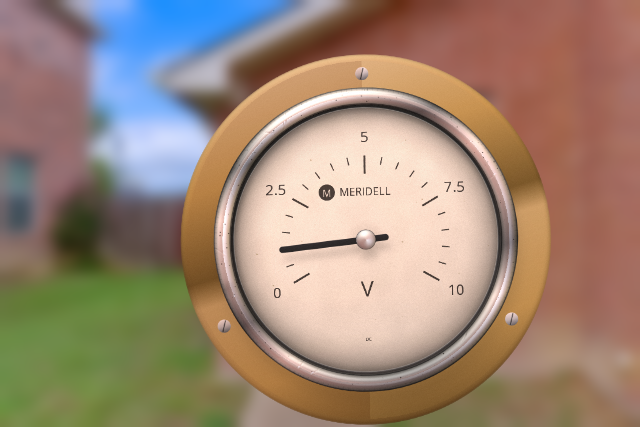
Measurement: **1** V
